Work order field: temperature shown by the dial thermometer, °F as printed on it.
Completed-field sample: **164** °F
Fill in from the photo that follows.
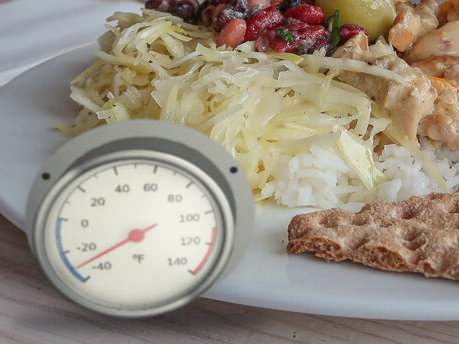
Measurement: **-30** °F
